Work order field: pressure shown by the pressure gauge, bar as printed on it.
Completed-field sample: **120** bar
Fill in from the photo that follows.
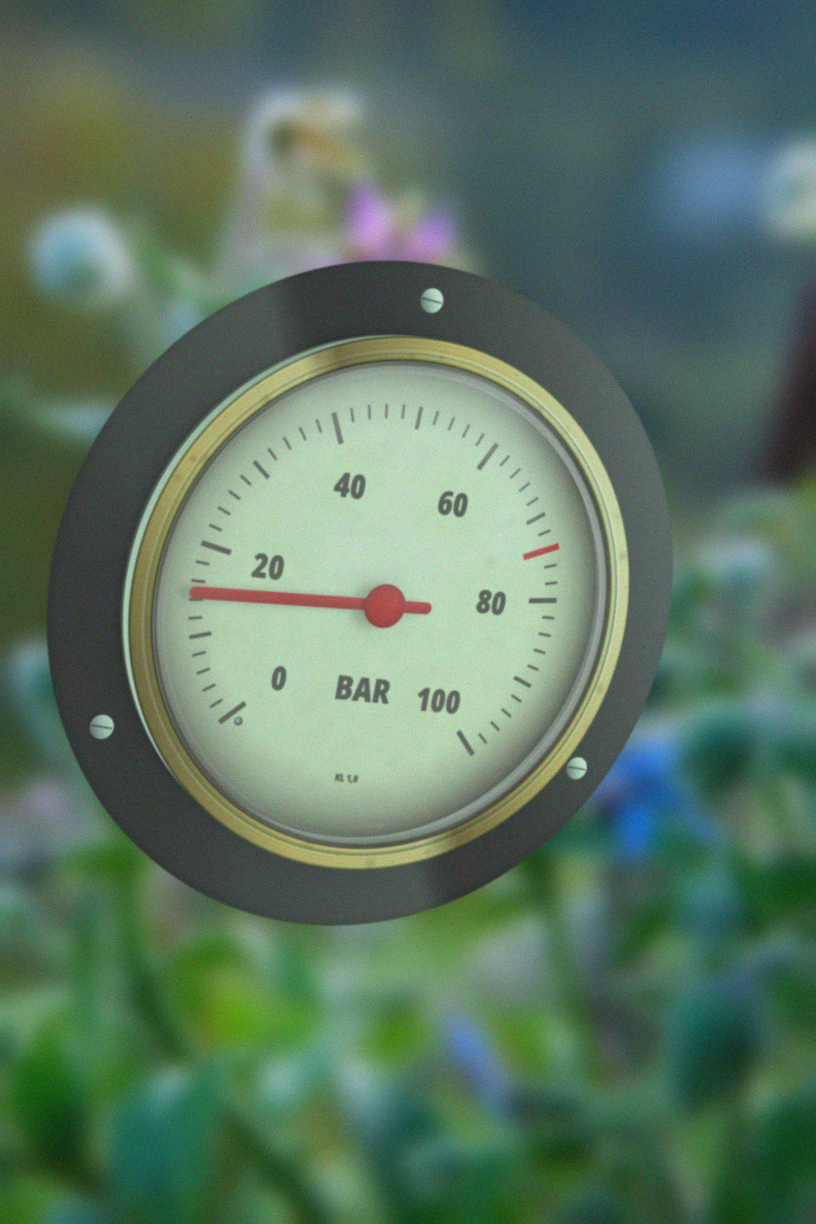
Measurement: **15** bar
